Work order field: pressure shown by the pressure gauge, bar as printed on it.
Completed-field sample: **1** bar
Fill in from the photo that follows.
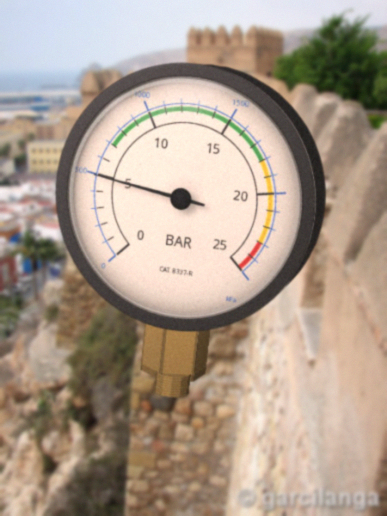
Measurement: **5** bar
